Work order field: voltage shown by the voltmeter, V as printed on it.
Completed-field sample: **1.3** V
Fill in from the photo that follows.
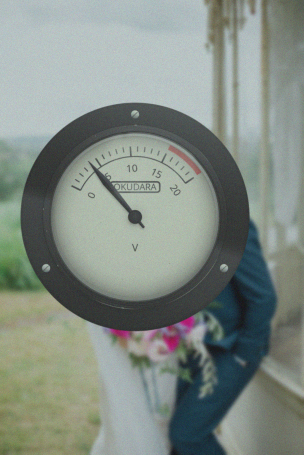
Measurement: **4** V
